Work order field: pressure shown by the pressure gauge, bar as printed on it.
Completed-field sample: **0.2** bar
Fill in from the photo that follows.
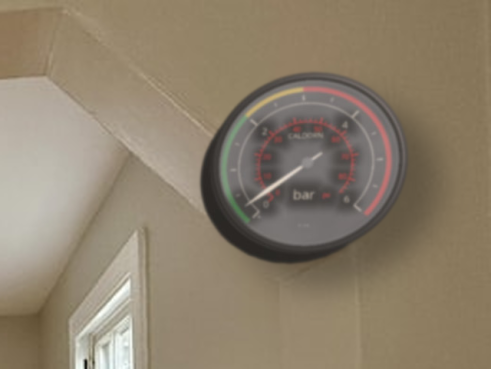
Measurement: **0.25** bar
